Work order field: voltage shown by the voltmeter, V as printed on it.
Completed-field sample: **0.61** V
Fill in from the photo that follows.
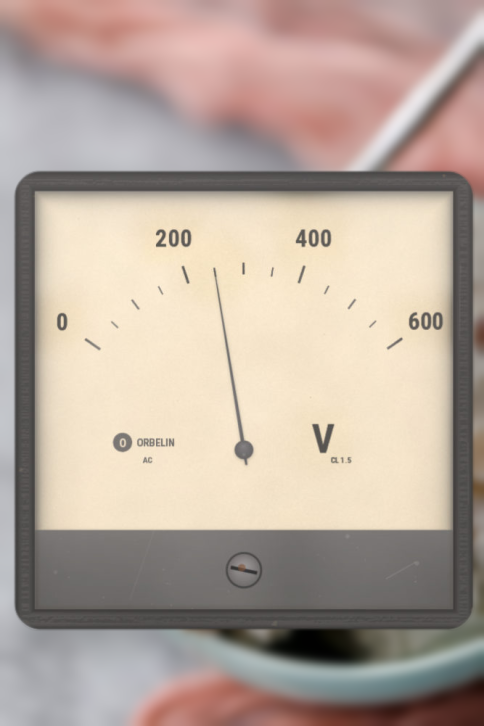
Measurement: **250** V
